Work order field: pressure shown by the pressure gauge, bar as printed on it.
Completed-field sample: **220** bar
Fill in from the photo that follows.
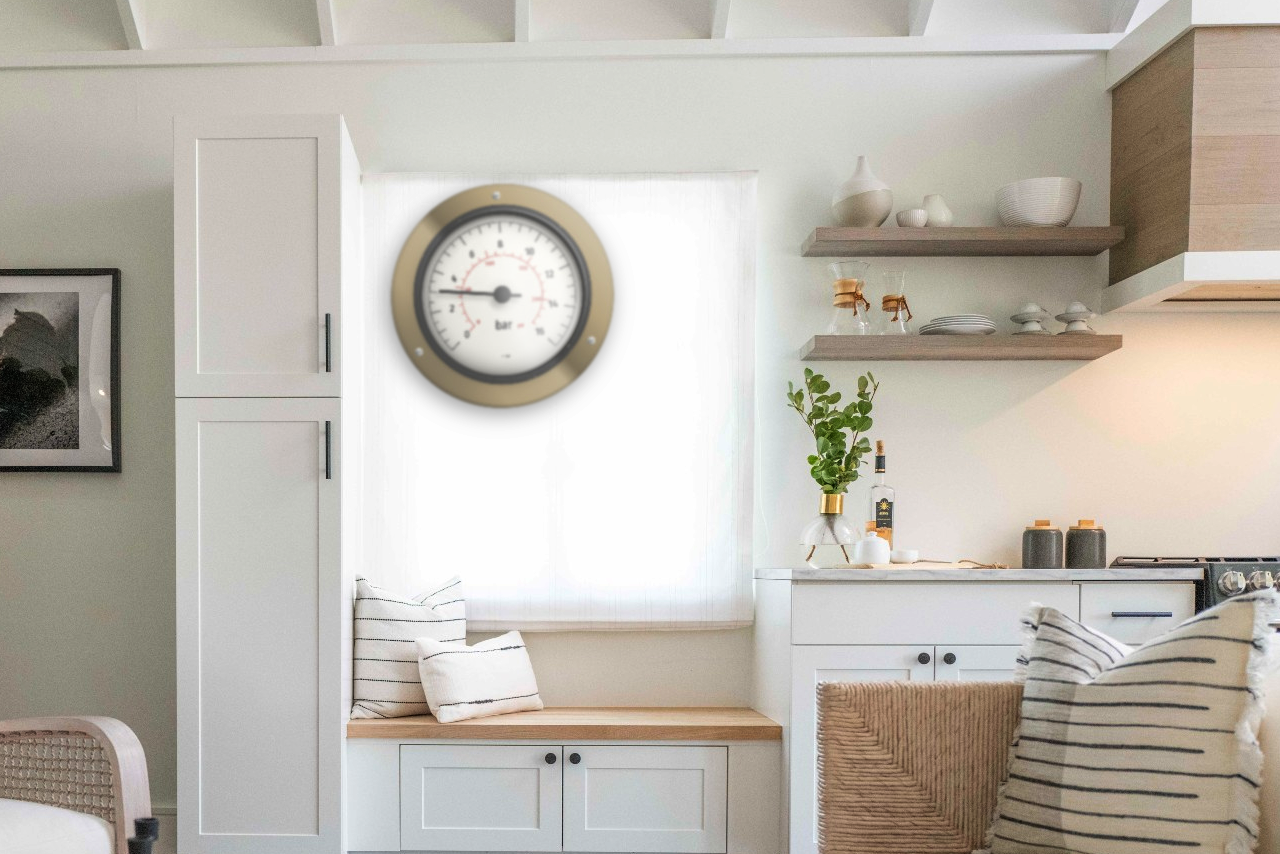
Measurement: **3** bar
